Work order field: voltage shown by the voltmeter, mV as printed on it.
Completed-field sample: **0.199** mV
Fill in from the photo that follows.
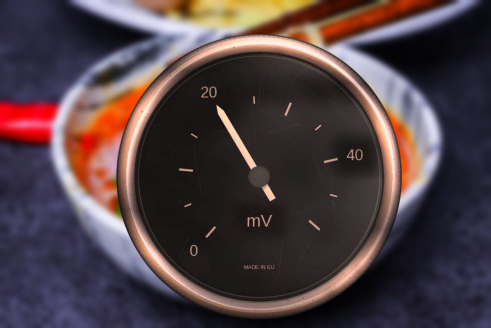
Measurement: **20** mV
